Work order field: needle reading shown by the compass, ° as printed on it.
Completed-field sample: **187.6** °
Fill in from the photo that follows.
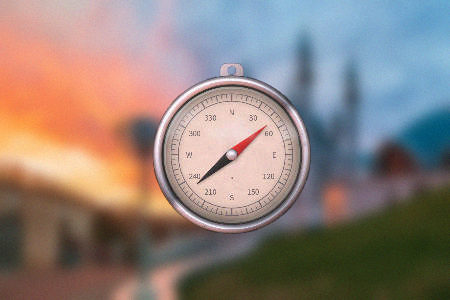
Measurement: **50** °
